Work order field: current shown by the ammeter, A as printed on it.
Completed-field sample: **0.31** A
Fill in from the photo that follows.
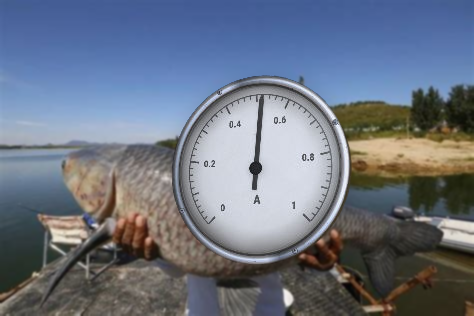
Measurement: **0.52** A
